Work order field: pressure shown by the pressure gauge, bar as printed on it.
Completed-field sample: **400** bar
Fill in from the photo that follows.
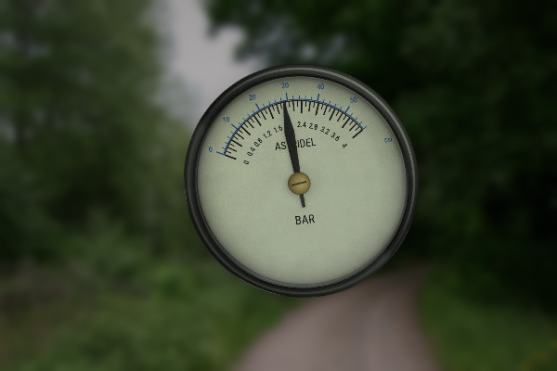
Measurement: **2** bar
